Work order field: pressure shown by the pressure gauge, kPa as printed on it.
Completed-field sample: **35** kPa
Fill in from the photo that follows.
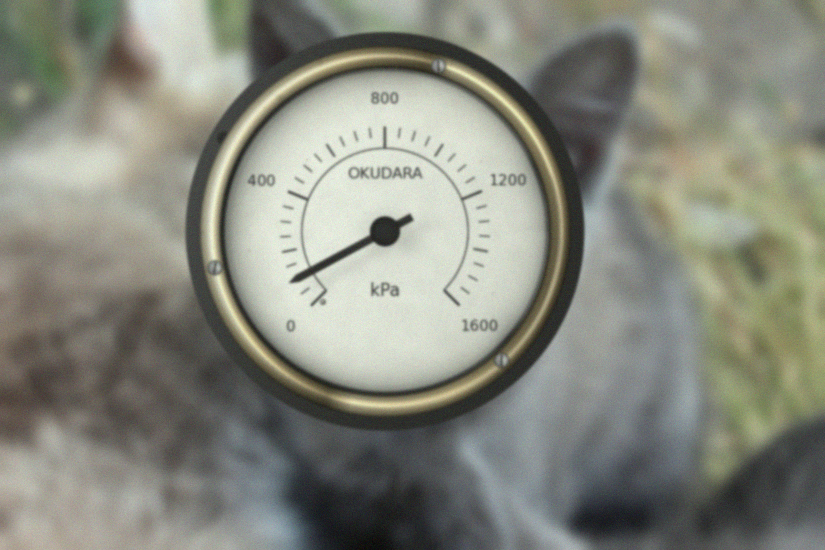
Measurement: **100** kPa
